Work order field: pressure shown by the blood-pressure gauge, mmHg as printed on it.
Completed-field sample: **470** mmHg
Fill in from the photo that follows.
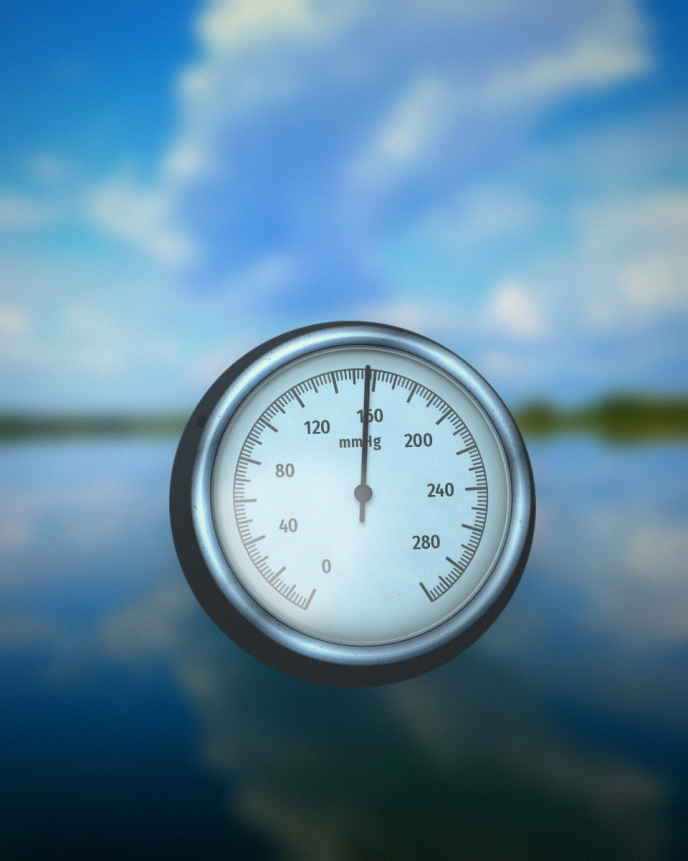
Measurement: **156** mmHg
